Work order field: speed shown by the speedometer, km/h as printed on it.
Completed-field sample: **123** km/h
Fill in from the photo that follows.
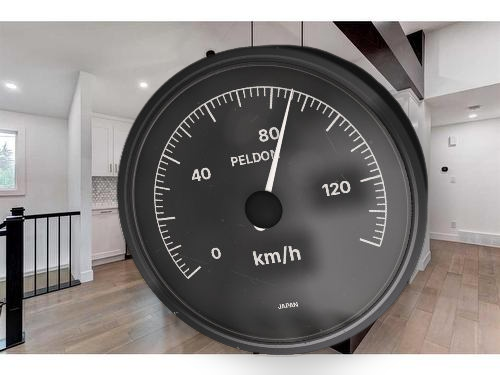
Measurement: **86** km/h
